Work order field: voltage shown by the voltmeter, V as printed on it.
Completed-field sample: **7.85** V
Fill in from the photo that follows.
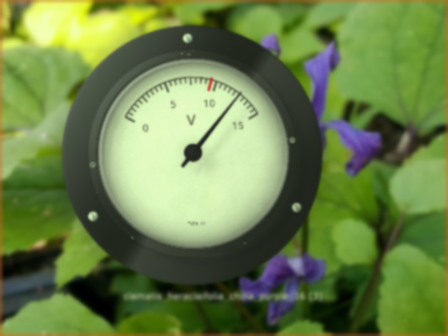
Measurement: **12.5** V
